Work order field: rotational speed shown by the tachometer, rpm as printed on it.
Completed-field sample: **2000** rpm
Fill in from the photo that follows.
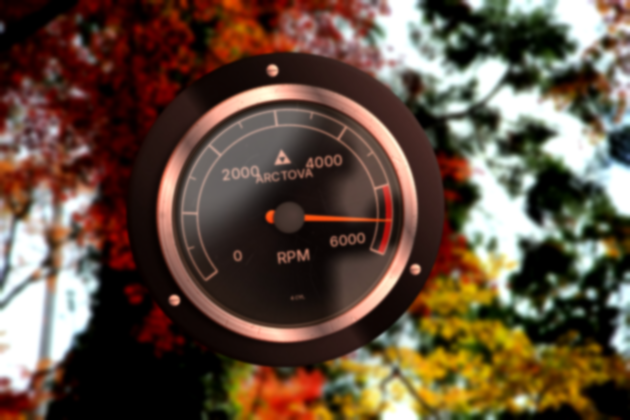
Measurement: **5500** rpm
